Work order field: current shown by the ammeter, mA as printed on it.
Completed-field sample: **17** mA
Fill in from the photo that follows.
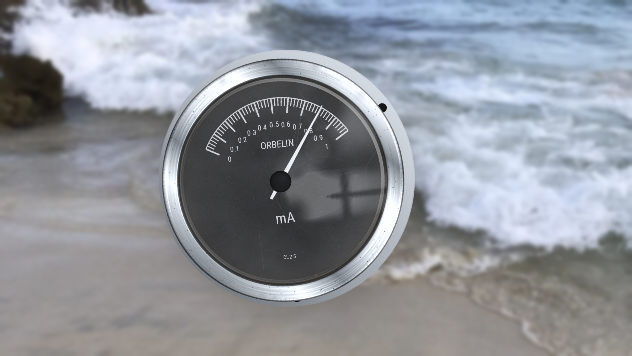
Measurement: **0.8** mA
